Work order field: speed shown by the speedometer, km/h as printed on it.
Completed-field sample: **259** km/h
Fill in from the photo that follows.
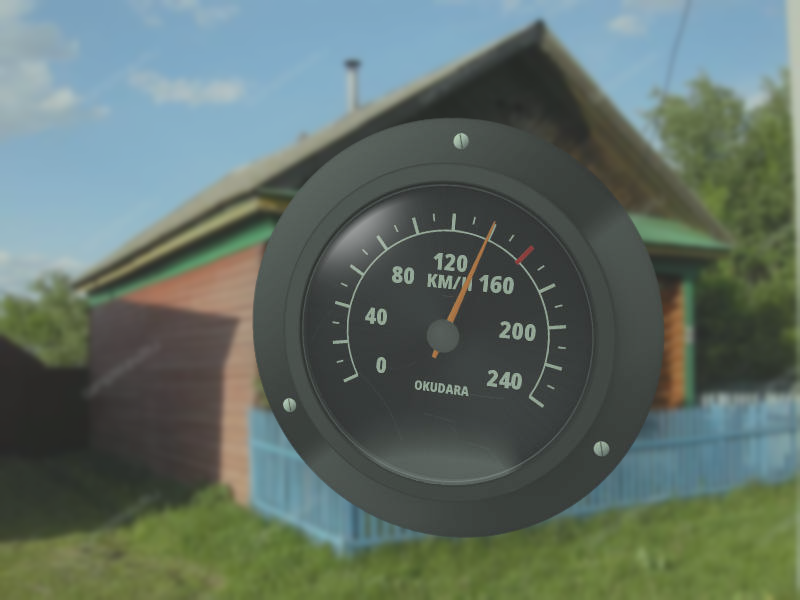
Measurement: **140** km/h
